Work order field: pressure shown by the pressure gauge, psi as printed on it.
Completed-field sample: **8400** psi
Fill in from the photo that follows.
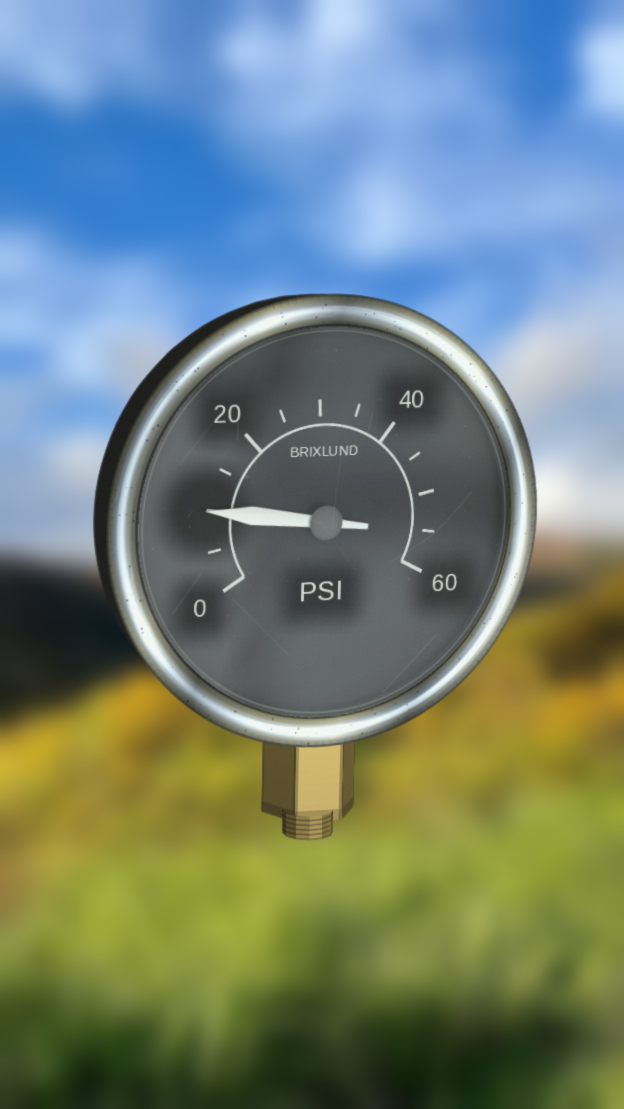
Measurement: **10** psi
